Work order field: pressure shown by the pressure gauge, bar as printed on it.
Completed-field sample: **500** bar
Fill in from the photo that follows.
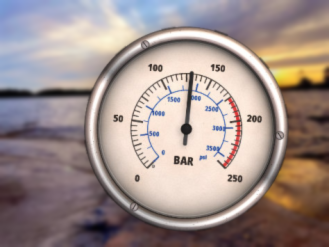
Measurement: **130** bar
